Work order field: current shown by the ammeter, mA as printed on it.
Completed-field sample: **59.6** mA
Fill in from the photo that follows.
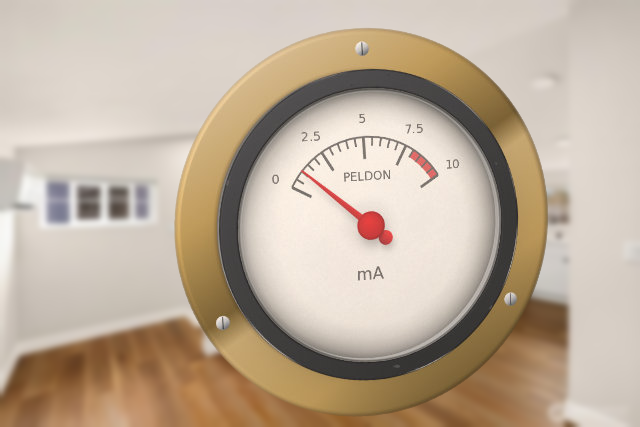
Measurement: **1** mA
